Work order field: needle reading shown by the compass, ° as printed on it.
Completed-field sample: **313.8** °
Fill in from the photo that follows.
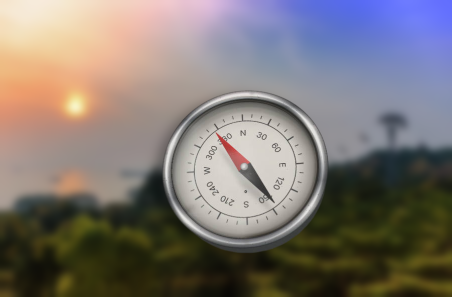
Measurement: **325** °
